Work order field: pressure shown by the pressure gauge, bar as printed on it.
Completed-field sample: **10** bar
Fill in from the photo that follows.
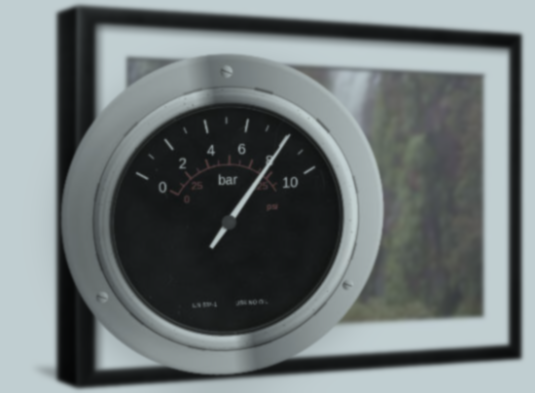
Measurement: **8** bar
